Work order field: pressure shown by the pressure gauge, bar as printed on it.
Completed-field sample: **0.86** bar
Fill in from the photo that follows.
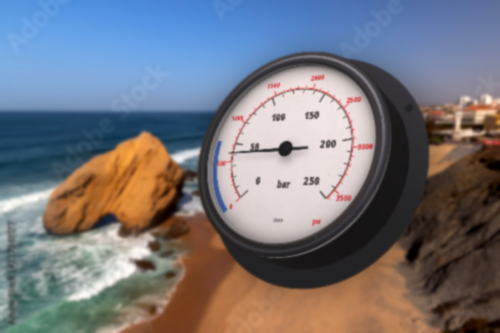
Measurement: **40** bar
